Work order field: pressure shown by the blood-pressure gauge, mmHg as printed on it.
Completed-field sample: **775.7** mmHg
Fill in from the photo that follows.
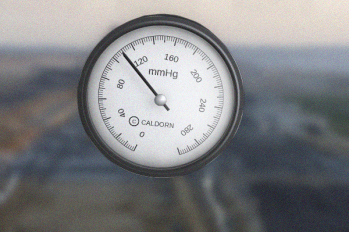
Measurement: **110** mmHg
